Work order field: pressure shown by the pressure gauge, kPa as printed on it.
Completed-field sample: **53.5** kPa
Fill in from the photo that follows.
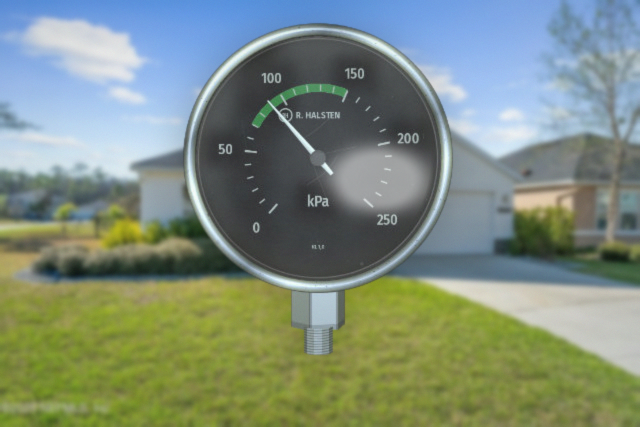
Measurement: **90** kPa
